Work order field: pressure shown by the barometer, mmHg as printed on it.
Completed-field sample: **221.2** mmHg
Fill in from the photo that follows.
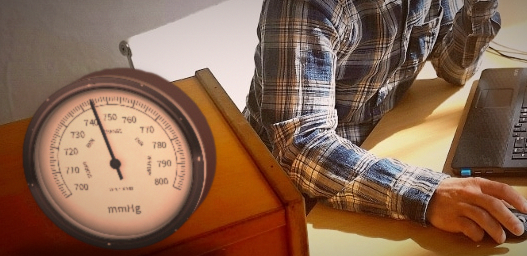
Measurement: **745** mmHg
